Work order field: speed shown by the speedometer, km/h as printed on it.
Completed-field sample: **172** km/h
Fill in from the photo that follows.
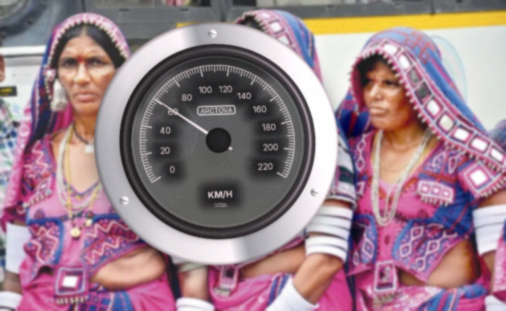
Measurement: **60** km/h
